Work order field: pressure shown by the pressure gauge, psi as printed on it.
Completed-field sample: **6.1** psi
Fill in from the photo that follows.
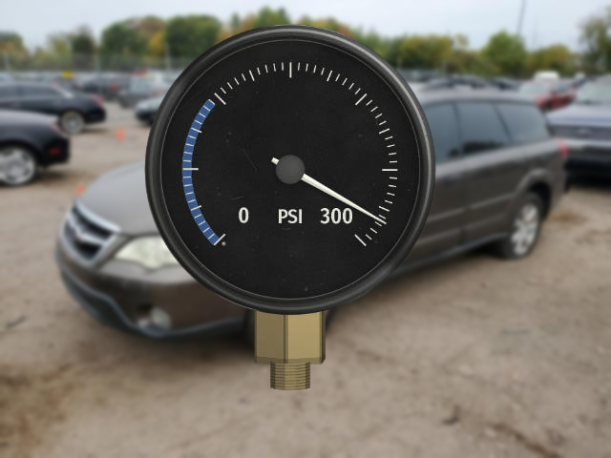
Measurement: **282.5** psi
